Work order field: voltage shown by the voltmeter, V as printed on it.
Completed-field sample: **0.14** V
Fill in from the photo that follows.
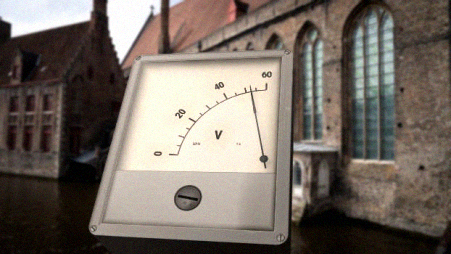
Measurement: **52.5** V
